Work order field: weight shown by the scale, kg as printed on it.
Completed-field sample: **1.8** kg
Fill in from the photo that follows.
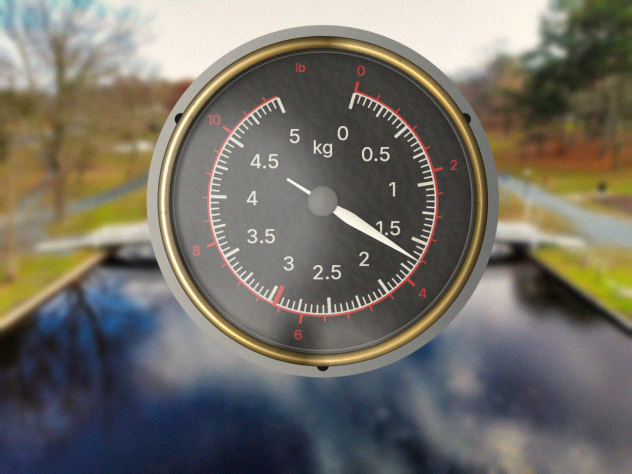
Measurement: **1.65** kg
